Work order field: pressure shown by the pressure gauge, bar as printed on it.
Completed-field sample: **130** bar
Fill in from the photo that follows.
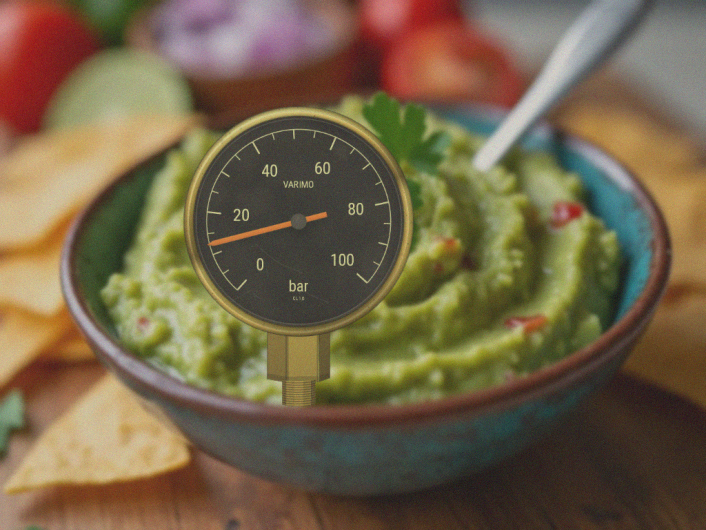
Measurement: **12.5** bar
